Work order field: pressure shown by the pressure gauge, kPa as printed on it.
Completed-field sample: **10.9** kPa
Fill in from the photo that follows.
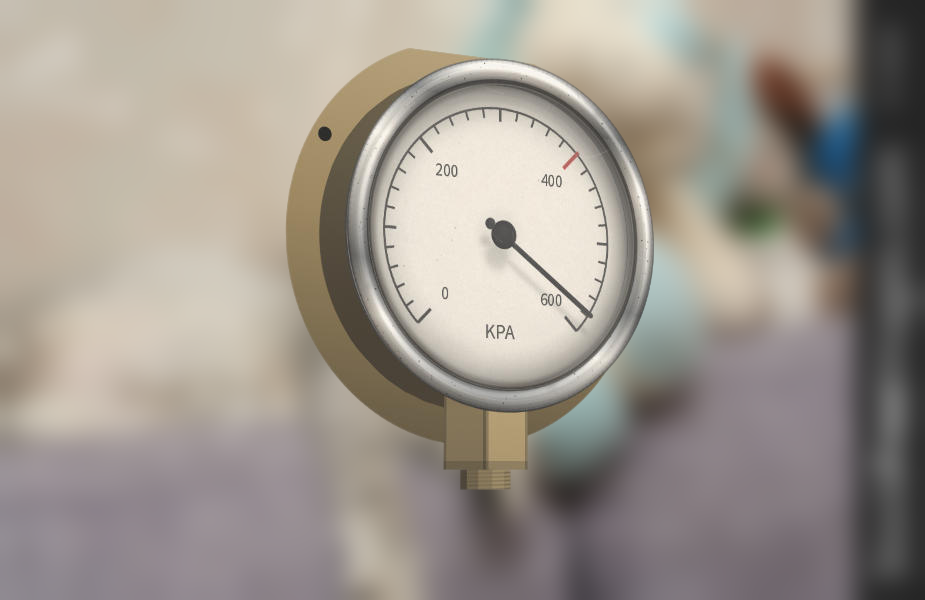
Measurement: **580** kPa
